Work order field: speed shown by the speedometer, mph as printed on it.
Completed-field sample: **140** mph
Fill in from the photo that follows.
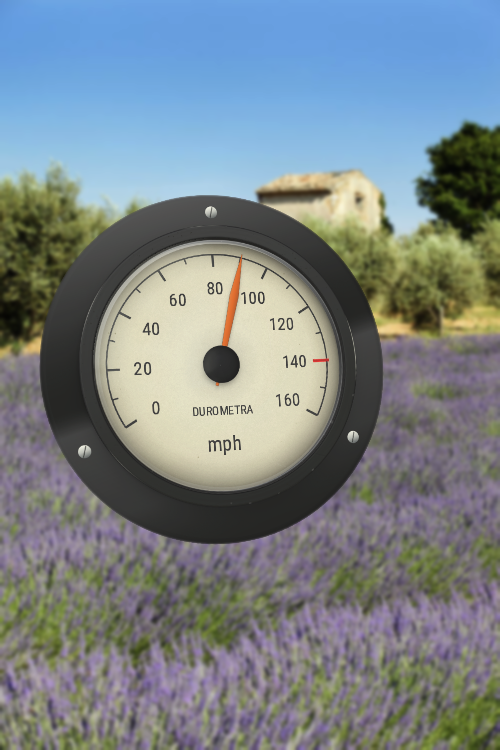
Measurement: **90** mph
